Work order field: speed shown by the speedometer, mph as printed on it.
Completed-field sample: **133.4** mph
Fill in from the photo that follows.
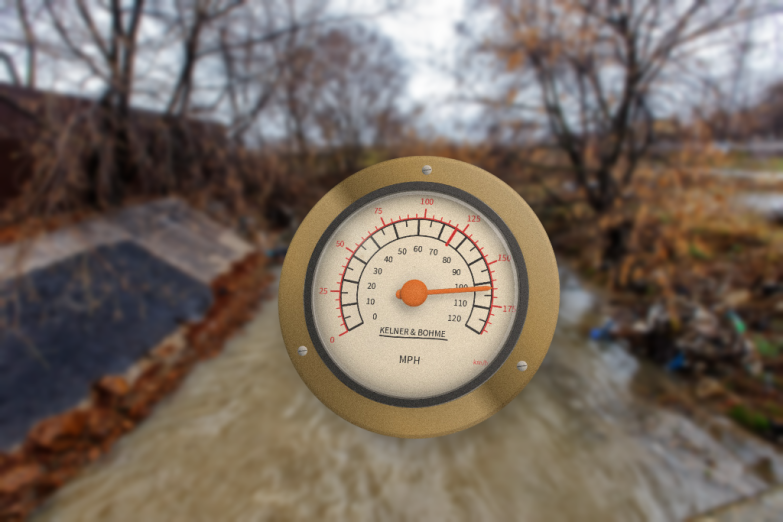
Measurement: **102.5** mph
